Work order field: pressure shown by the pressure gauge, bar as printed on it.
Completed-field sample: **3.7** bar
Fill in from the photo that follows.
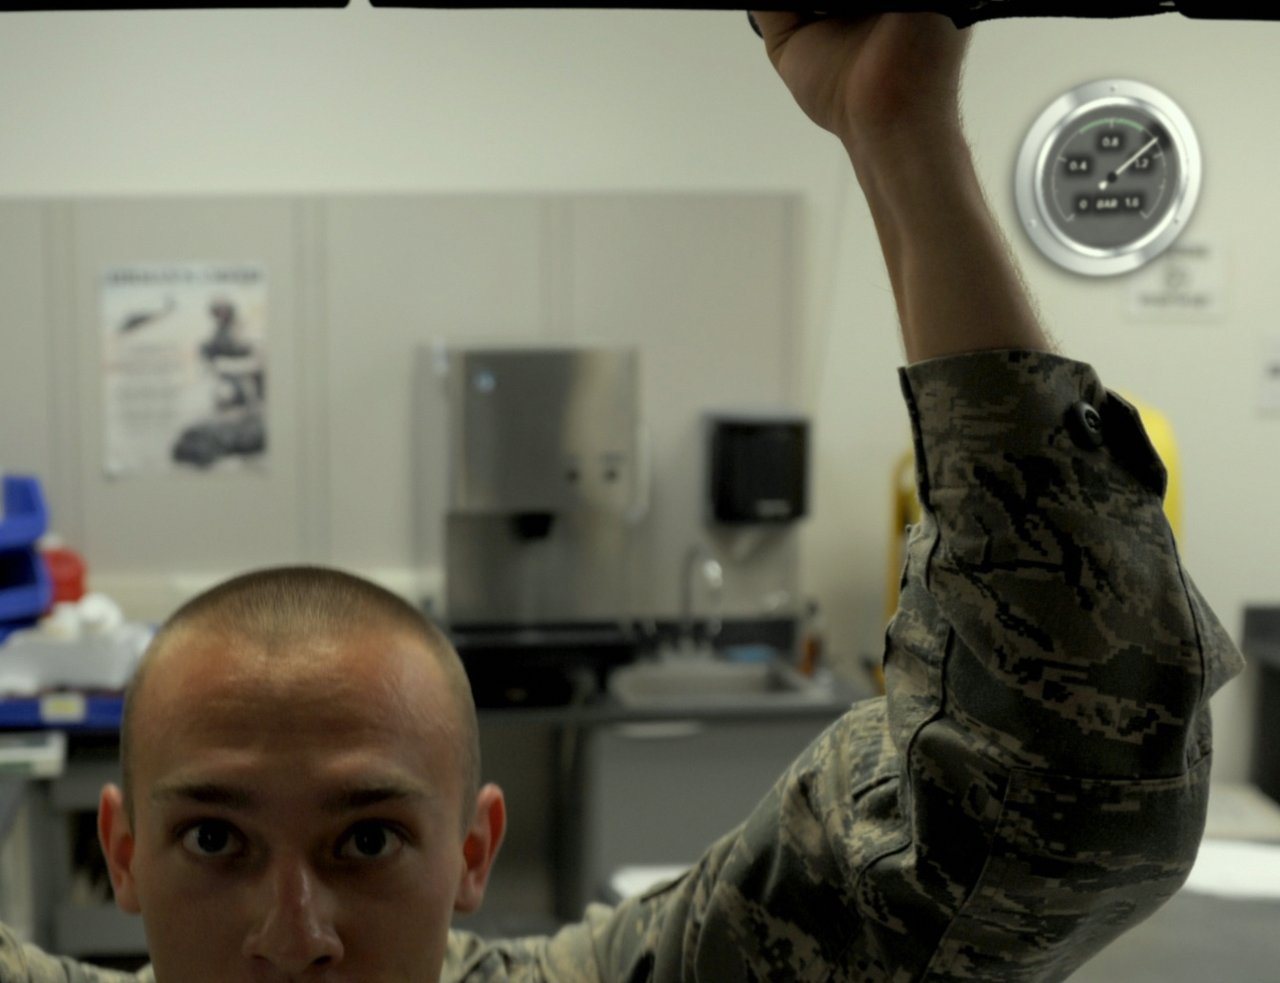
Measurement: **1.1** bar
